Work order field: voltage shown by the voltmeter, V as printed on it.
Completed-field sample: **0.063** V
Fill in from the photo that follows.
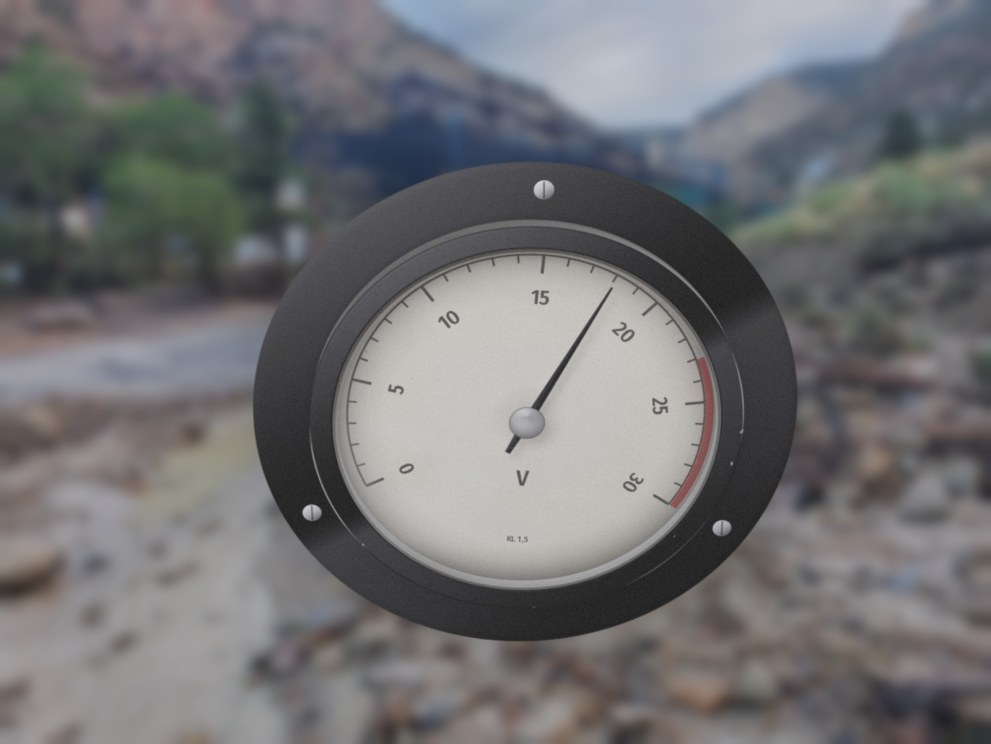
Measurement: **18** V
